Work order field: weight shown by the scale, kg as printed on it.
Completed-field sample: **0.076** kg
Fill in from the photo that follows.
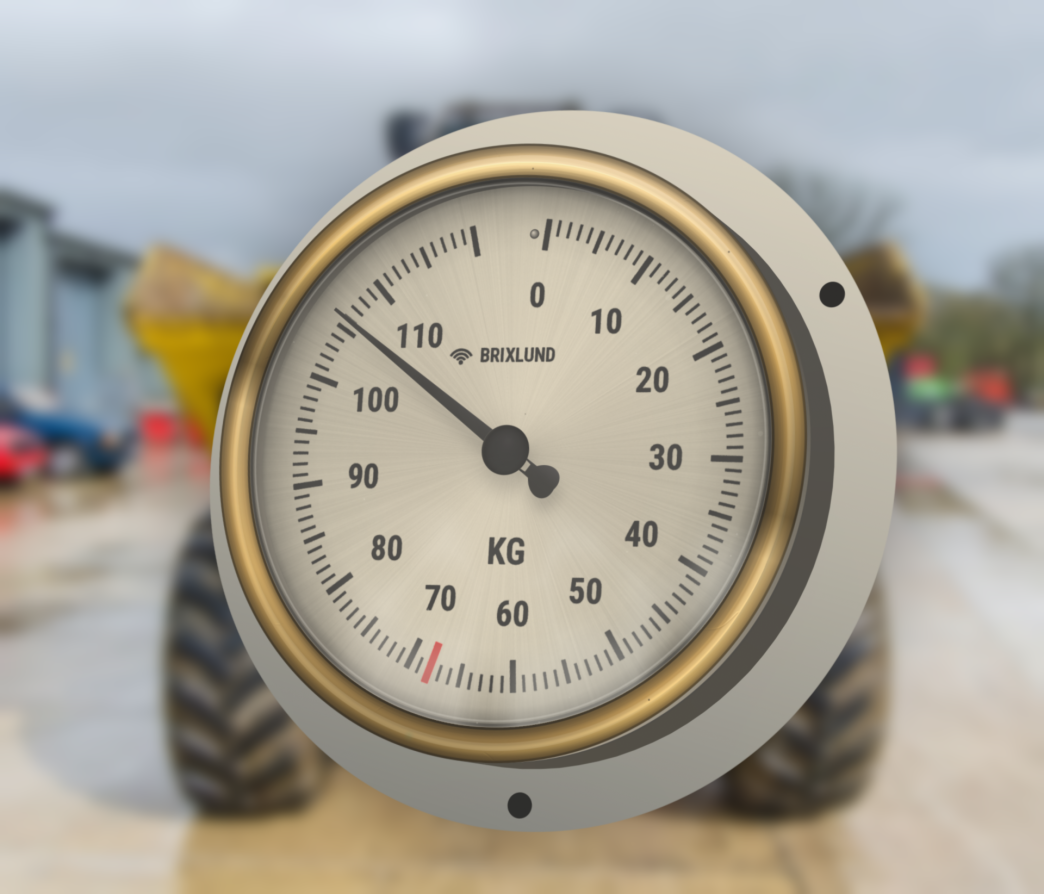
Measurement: **106** kg
